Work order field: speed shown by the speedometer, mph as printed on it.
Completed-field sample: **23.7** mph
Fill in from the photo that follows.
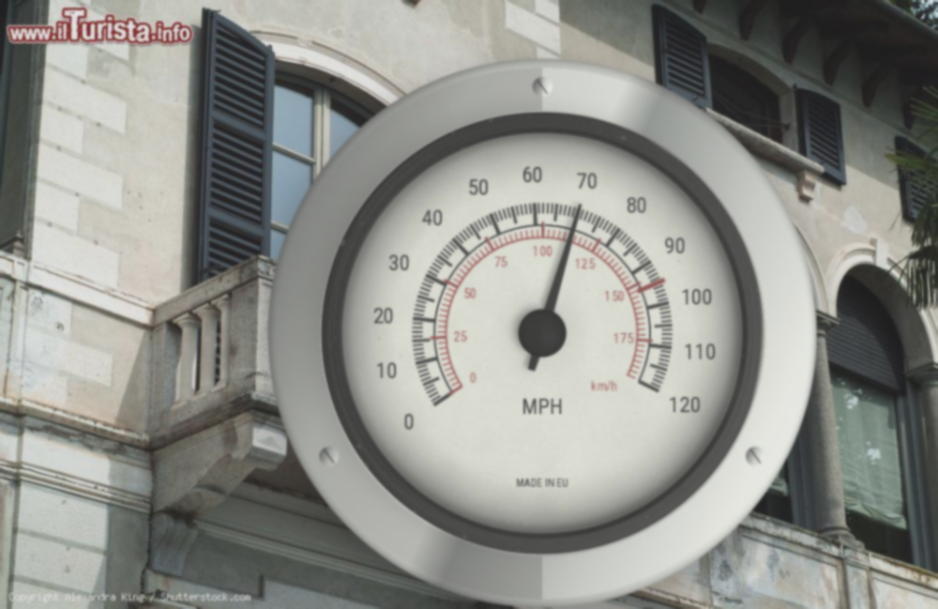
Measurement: **70** mph
